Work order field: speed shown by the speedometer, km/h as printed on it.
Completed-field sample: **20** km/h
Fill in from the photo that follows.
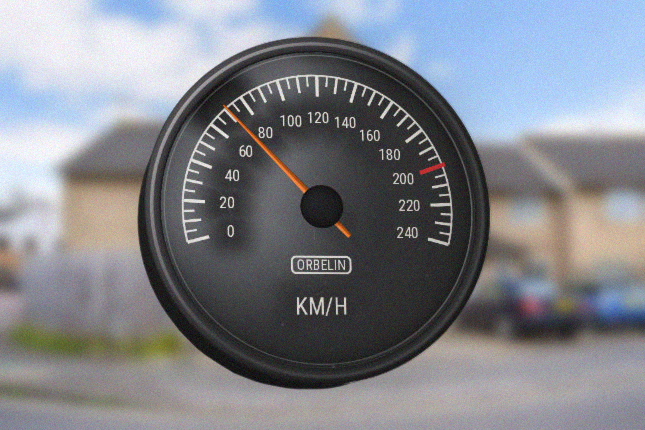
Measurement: **70** km/h
